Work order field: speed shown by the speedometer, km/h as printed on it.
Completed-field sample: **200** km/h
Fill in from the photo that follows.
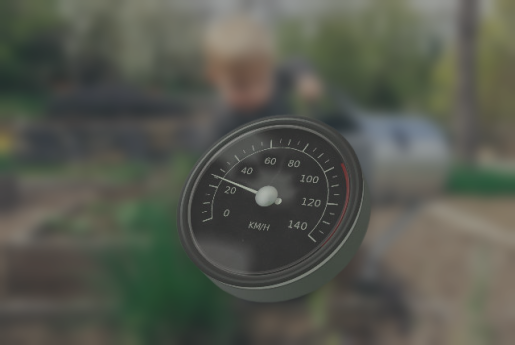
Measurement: **25** km/h
